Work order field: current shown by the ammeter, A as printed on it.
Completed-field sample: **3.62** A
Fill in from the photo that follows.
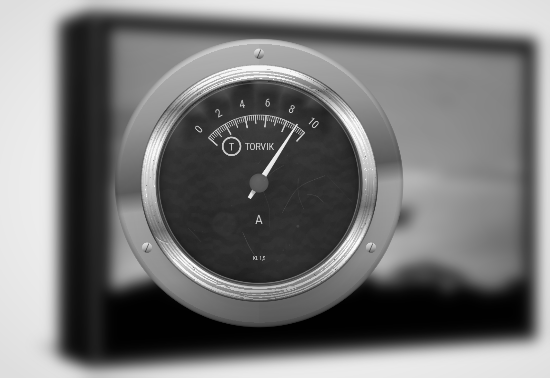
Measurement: **9** A
